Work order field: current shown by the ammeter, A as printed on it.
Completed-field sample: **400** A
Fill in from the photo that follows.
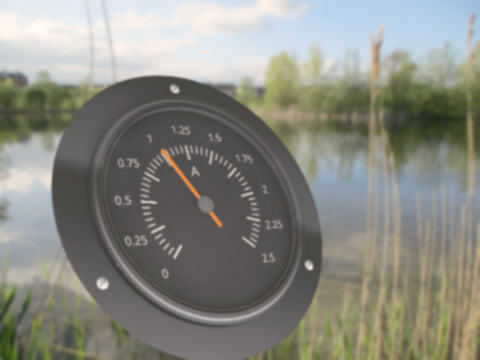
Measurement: **1** A
